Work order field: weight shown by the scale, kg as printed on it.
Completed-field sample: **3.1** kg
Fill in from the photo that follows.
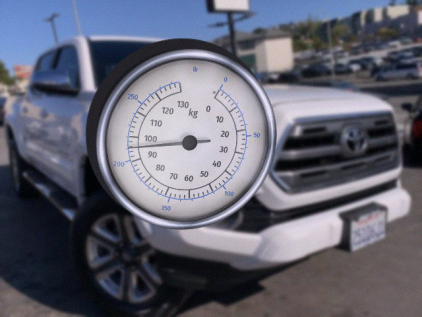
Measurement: **96** kg
